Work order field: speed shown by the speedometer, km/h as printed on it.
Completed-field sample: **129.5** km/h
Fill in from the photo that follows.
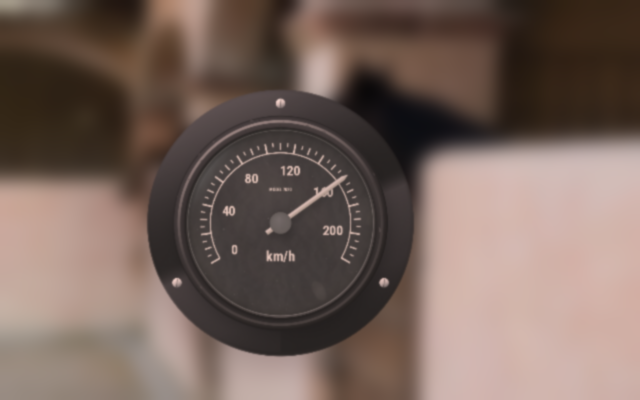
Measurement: **160** km/h
